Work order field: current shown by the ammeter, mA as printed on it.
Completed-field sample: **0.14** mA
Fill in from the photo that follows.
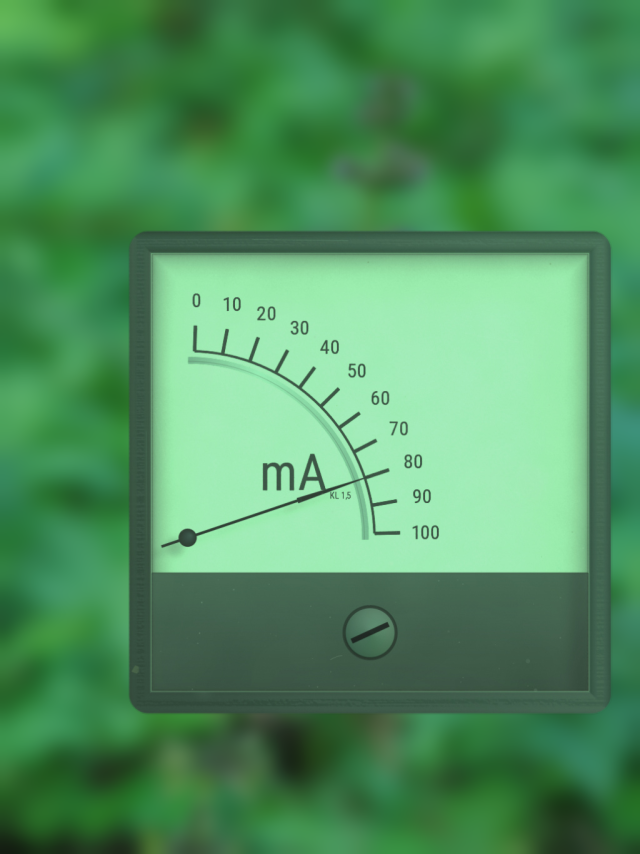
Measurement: **80** mA
